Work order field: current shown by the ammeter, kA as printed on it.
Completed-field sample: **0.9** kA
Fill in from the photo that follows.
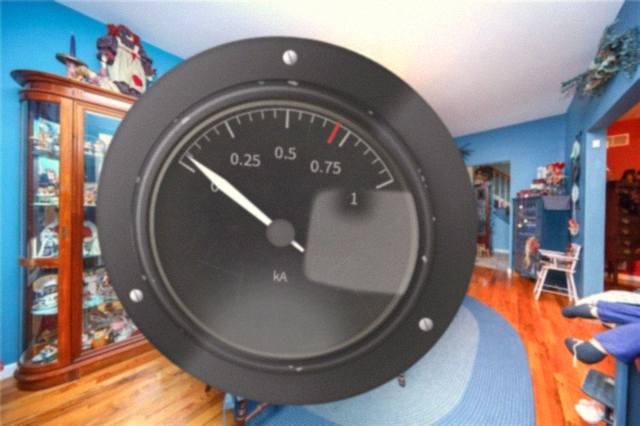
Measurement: **0.05** kA
